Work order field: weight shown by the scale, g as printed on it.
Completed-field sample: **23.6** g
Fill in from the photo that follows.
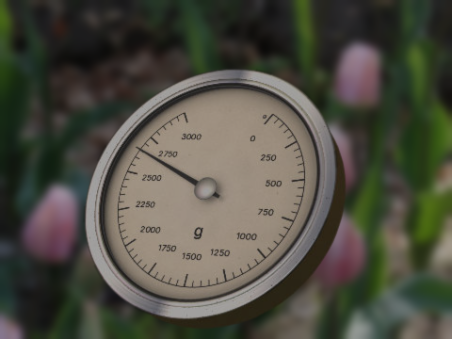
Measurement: **2650** g
